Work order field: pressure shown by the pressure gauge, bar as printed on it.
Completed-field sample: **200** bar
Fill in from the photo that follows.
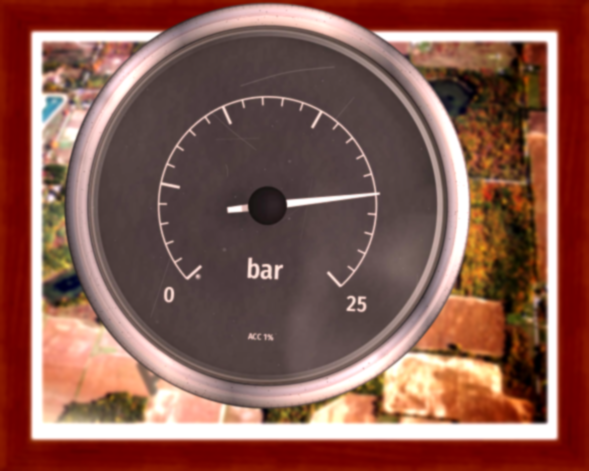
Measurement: **20** bar
